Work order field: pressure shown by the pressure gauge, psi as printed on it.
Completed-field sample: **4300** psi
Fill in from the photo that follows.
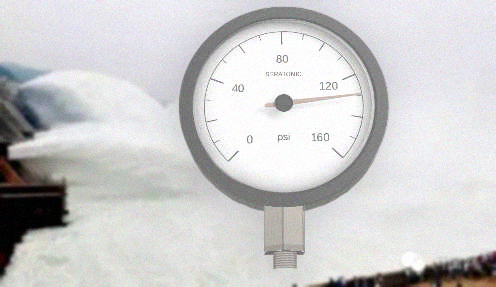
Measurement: **130** psi
